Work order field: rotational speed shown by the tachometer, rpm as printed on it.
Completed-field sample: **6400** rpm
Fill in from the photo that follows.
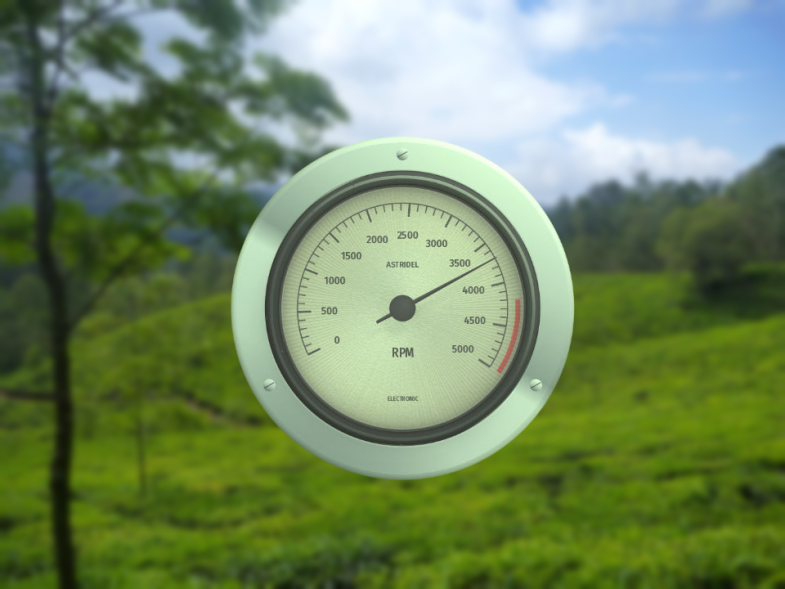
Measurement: **3700** rpm
